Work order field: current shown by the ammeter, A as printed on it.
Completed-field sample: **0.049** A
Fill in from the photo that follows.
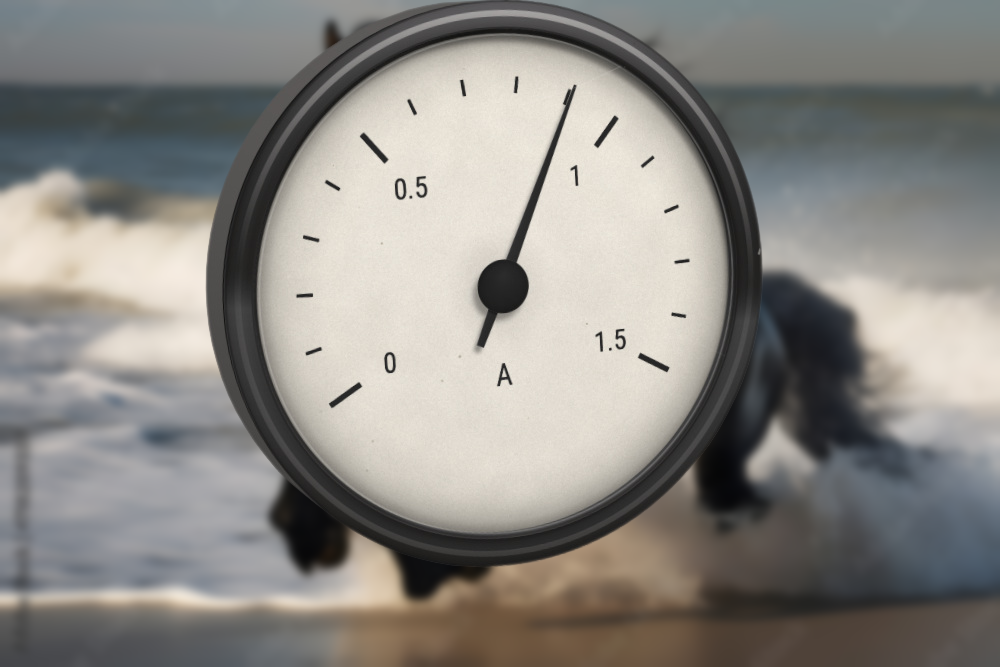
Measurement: **0.9** A
